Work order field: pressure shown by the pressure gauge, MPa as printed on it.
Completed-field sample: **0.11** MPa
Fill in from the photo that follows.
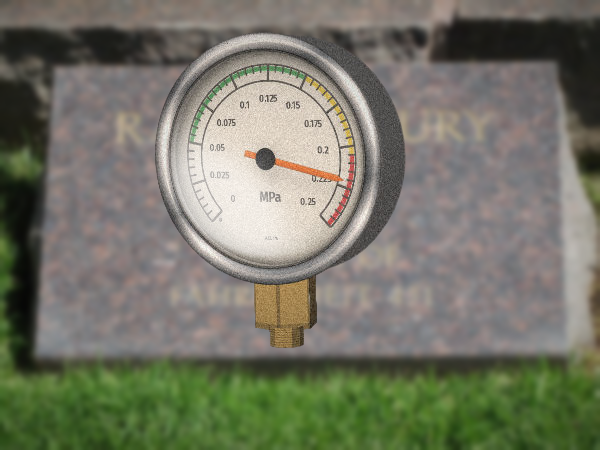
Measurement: **0.22** MPa
